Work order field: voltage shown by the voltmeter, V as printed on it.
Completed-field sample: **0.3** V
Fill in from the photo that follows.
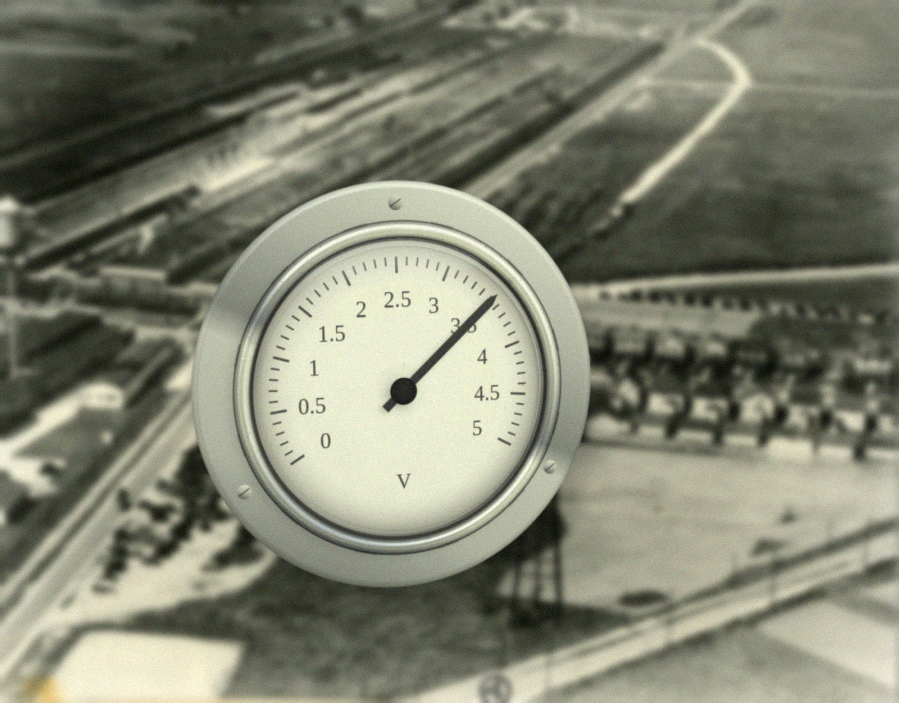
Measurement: **3.5** V
